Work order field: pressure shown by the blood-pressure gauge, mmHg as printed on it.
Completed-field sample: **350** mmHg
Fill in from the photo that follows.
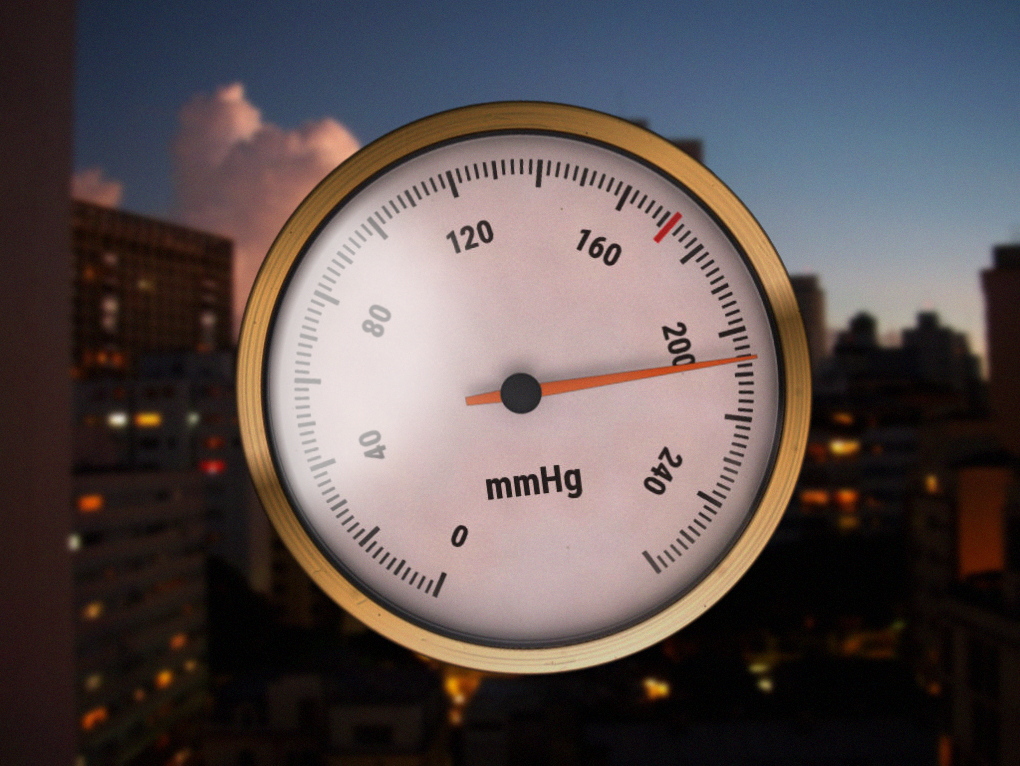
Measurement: **206** mmHg
